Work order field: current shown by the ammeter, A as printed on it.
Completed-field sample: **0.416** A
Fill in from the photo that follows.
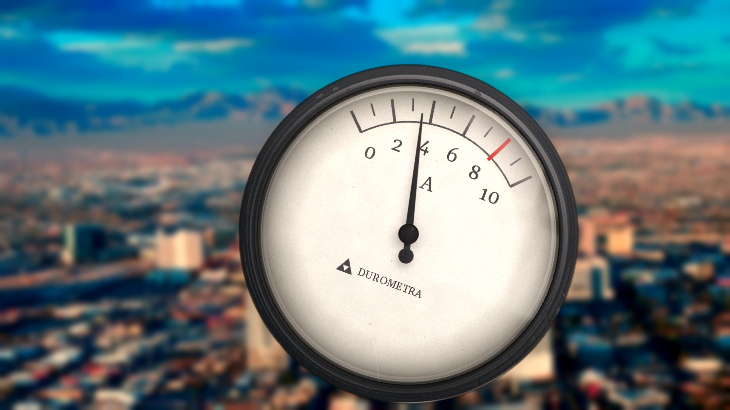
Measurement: **3.5** A
